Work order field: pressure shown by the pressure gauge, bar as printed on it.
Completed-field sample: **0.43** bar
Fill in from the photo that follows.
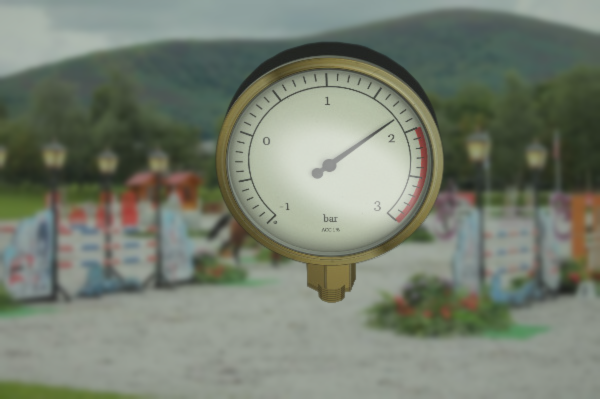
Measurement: **1.8** bar
